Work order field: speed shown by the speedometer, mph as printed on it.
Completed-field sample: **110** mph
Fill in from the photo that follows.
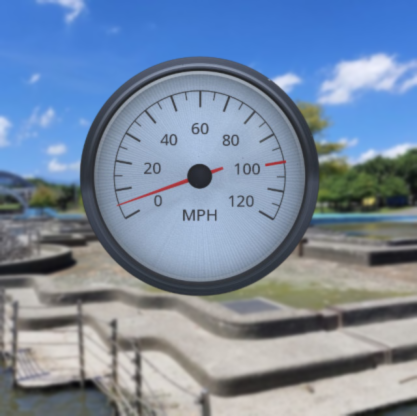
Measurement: **5** mph
